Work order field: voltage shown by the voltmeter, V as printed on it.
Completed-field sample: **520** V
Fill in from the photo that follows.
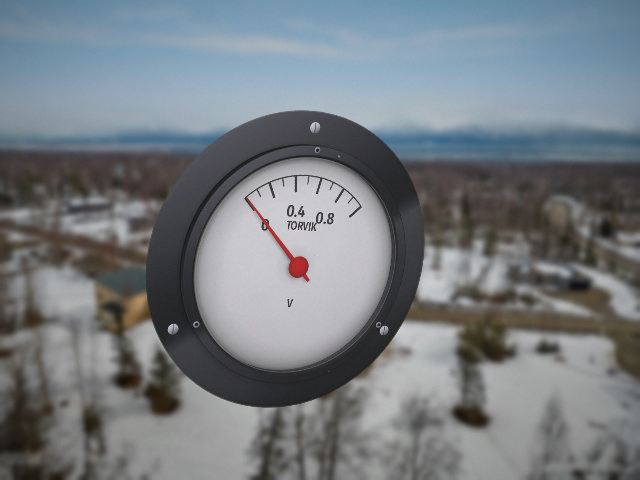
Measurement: **0** V
